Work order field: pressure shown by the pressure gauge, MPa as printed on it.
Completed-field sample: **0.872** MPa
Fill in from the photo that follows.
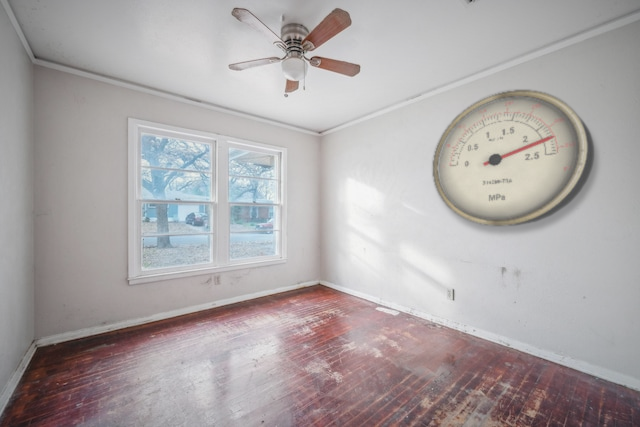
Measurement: **2.25** MPa
